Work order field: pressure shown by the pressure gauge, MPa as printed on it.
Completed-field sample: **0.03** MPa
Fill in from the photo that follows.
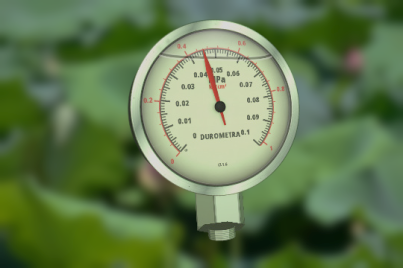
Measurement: **0.045** MPa
